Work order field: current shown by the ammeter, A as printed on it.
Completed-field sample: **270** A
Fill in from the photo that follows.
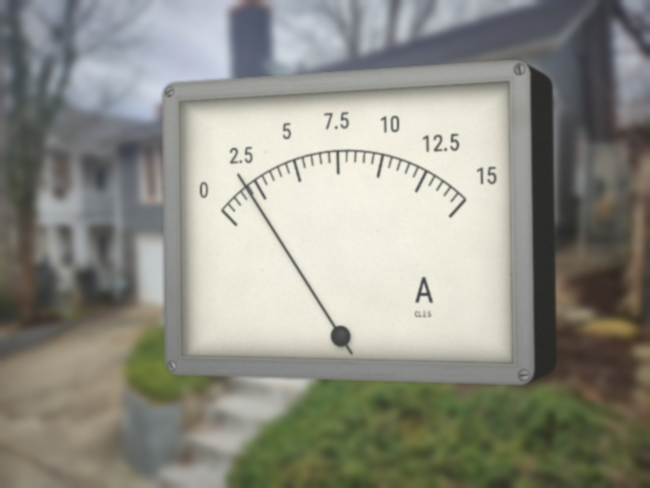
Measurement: **2** A
